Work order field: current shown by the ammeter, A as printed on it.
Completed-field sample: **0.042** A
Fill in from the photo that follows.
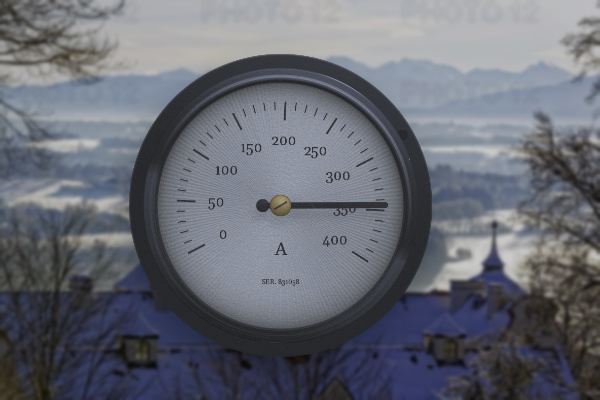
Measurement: **345** A
